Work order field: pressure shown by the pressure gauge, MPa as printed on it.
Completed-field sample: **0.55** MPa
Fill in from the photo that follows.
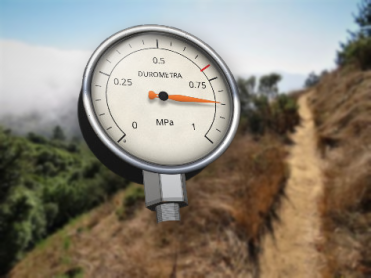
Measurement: **0.85** MPa
